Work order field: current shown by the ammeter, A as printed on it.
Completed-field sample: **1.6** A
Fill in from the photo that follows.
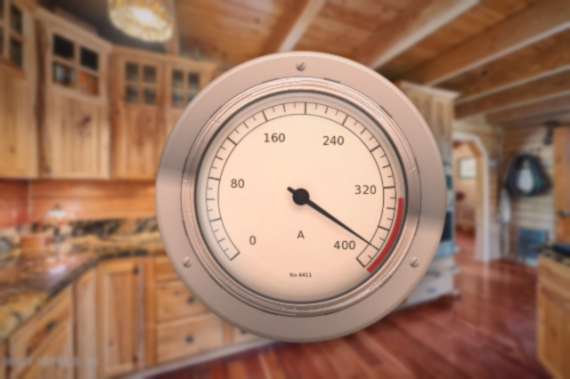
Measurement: **380** A
